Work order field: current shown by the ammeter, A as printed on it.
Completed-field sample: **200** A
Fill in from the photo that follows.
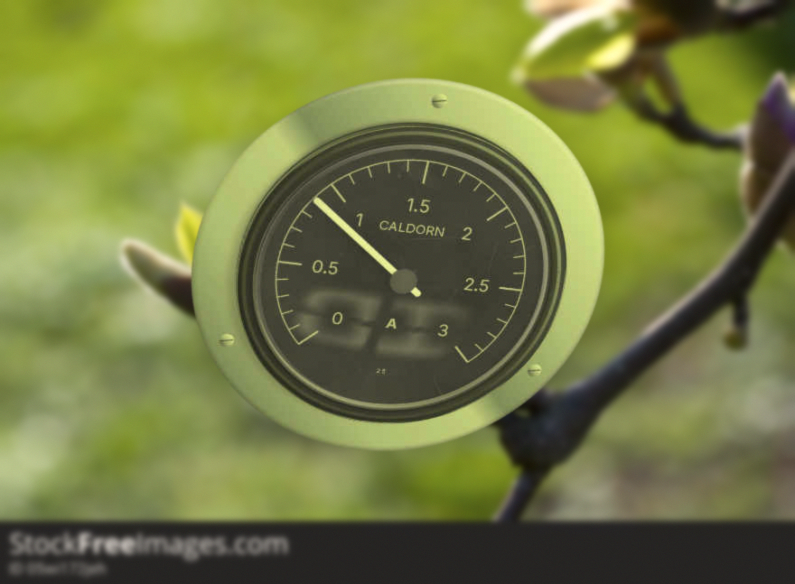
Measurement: **0.9** A
